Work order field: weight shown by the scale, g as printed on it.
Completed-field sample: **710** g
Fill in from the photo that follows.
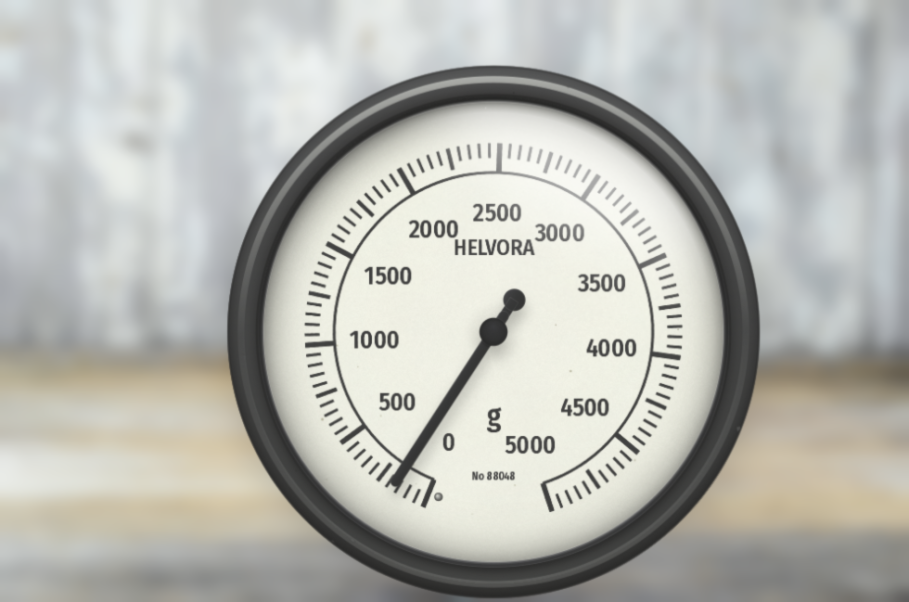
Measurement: **175** g
